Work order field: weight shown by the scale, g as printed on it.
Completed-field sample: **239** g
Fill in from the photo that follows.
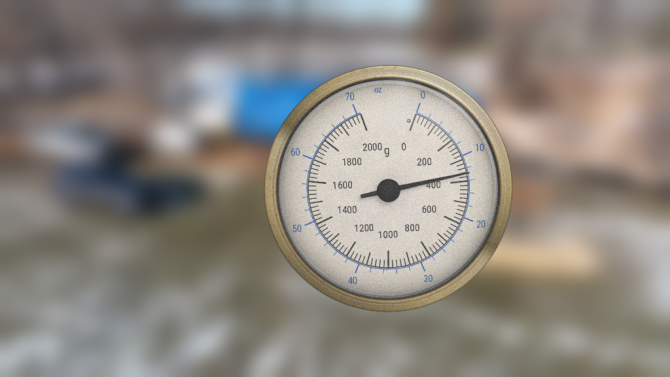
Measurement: **360** g
